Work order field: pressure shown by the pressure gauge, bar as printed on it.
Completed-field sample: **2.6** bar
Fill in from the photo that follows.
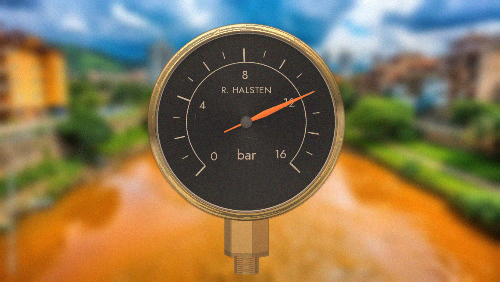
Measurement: **12** bar
